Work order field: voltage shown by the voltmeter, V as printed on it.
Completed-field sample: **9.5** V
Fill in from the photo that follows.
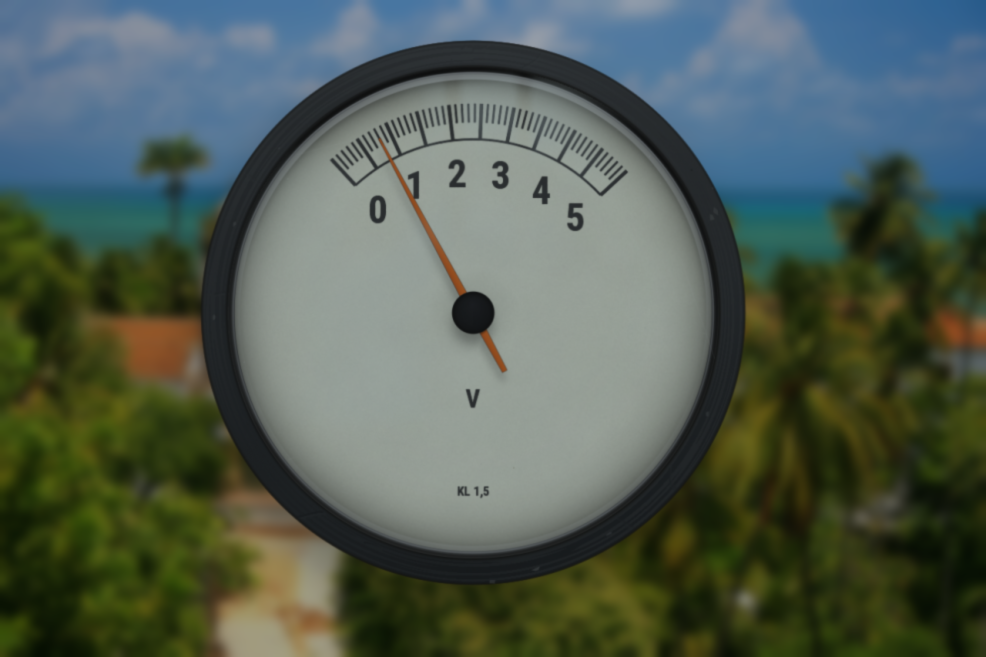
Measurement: **0.8** V
